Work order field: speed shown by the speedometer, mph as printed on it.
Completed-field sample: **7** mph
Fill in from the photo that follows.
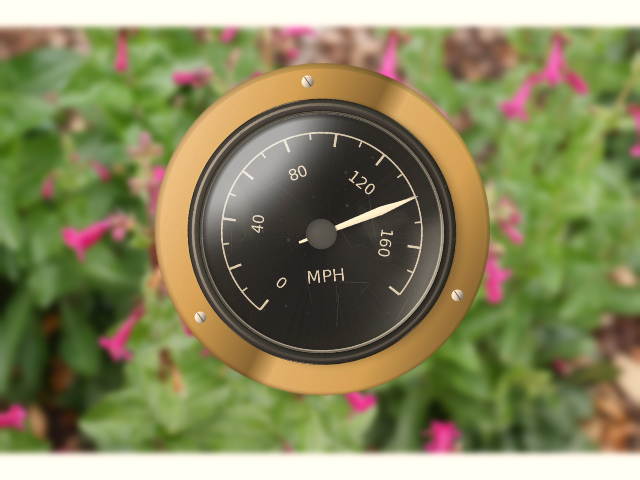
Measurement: **140** mph
